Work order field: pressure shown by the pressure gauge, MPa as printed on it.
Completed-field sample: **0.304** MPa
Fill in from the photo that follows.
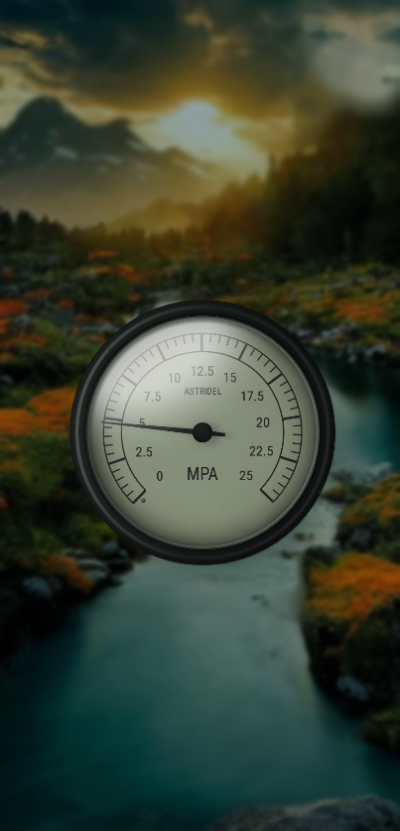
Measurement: **4.75** MPa
